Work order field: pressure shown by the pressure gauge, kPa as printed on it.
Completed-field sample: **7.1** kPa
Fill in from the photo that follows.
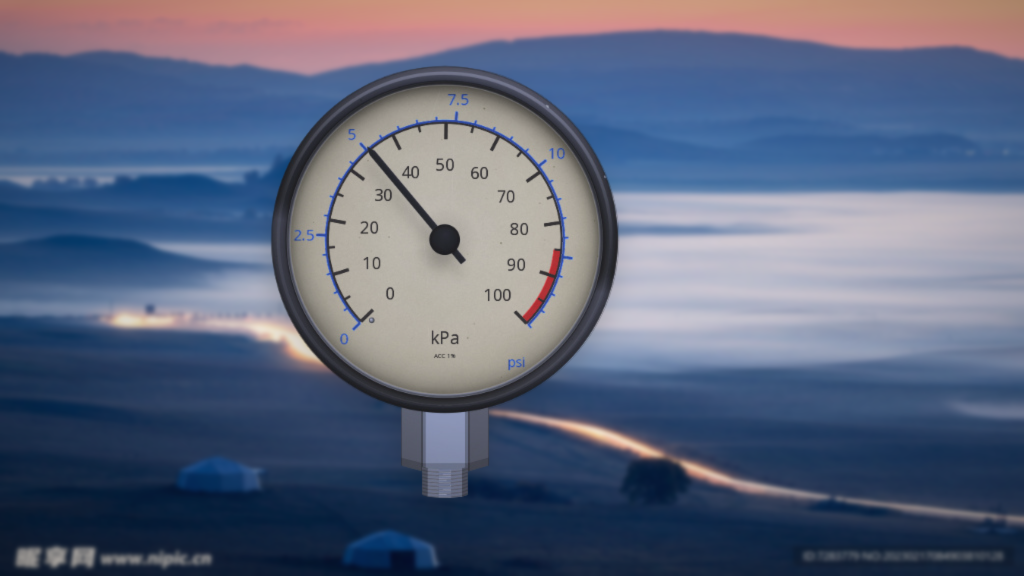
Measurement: **35** kPa
